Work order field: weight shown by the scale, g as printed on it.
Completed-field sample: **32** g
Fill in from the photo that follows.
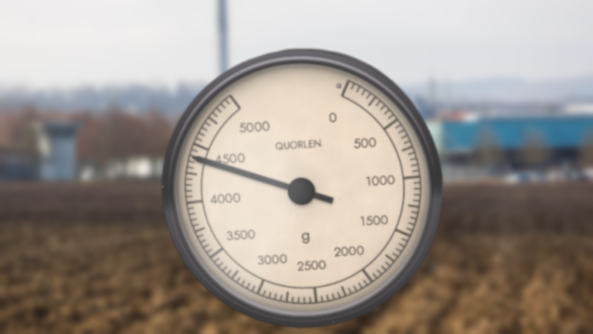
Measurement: **4400** g
